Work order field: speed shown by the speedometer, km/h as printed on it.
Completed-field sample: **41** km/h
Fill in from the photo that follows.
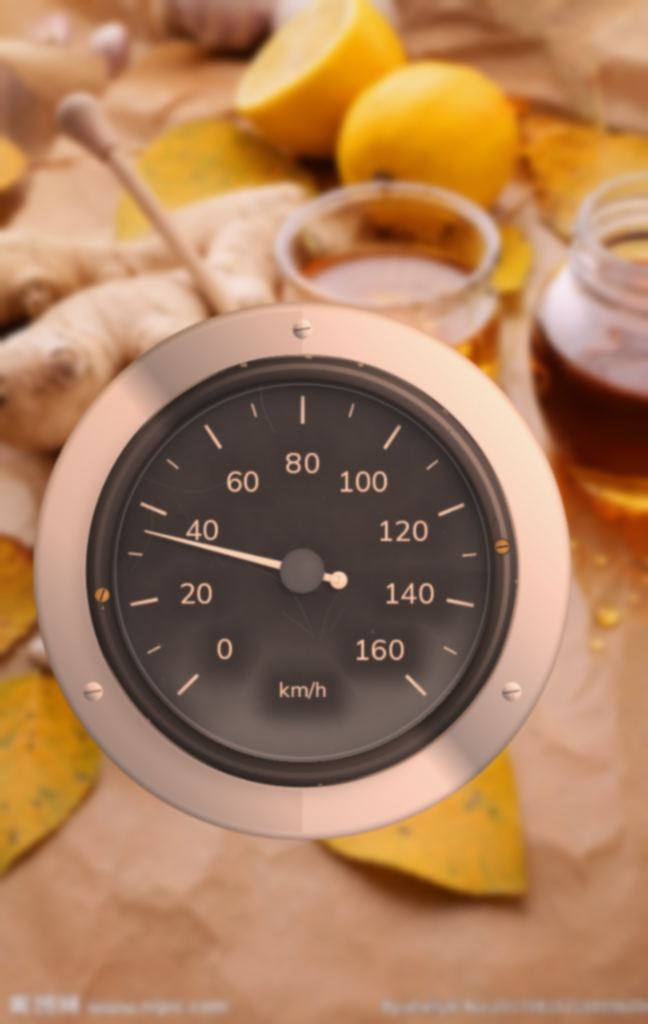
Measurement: **35** km/h
